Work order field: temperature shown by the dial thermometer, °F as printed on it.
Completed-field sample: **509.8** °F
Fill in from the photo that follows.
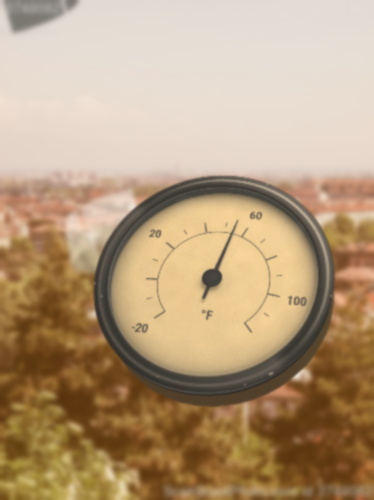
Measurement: **55** °F
